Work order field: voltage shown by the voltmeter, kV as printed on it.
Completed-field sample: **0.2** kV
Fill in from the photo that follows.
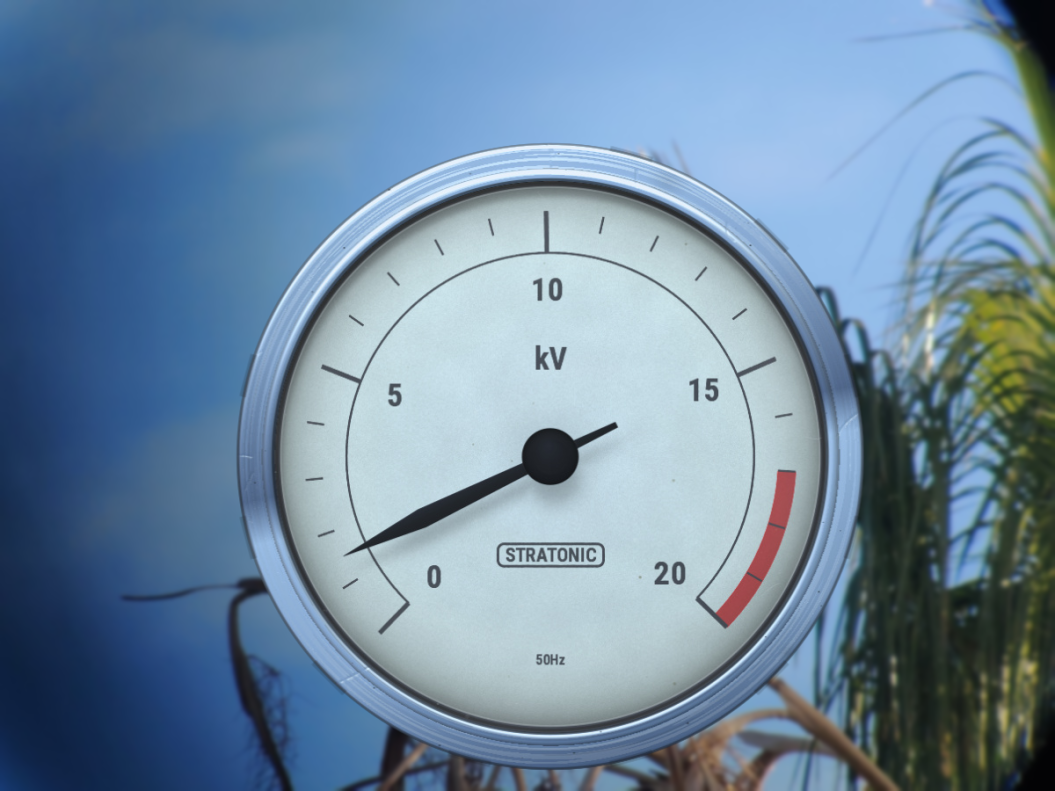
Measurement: **1.5** kV
